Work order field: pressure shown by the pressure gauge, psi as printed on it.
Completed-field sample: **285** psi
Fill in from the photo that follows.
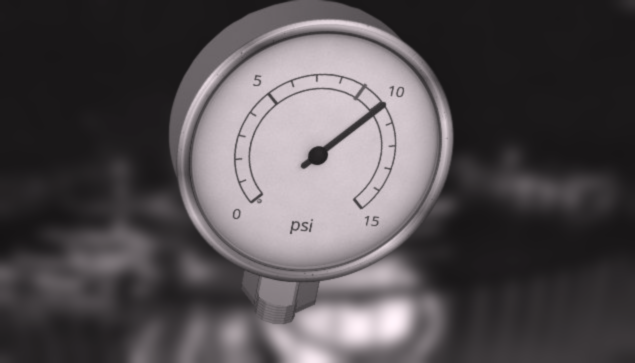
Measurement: **10** psi
